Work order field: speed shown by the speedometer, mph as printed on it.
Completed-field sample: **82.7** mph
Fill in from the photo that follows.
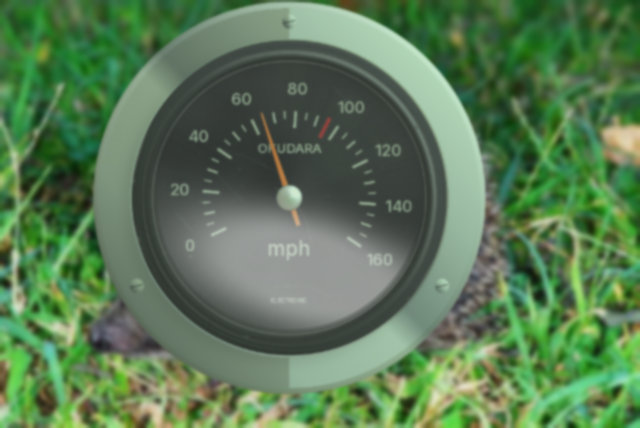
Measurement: **65** mph
